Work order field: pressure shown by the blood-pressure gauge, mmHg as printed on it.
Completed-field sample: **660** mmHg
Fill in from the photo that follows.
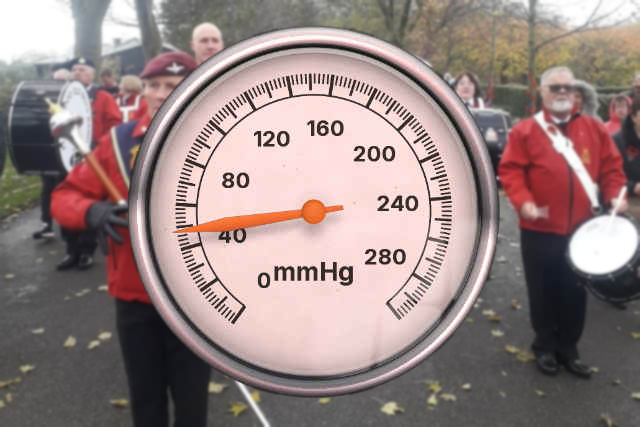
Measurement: **48** mmHg
